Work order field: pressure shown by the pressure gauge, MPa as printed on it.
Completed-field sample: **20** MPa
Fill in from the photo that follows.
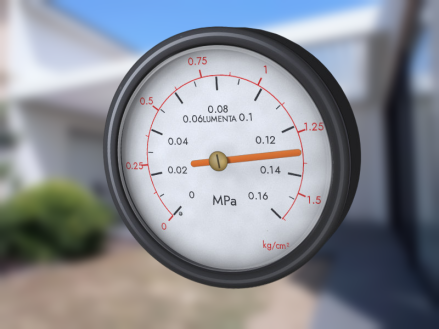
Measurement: **0.13** MPa
